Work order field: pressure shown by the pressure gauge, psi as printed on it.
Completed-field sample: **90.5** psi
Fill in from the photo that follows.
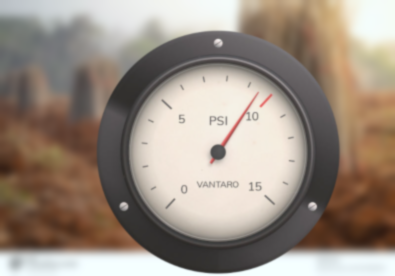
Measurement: **9.5** psi
